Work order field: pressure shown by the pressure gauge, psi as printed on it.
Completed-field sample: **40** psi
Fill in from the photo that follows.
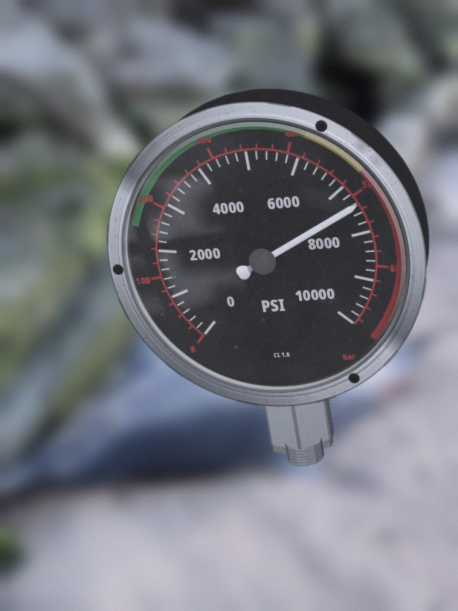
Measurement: **7400** psi
